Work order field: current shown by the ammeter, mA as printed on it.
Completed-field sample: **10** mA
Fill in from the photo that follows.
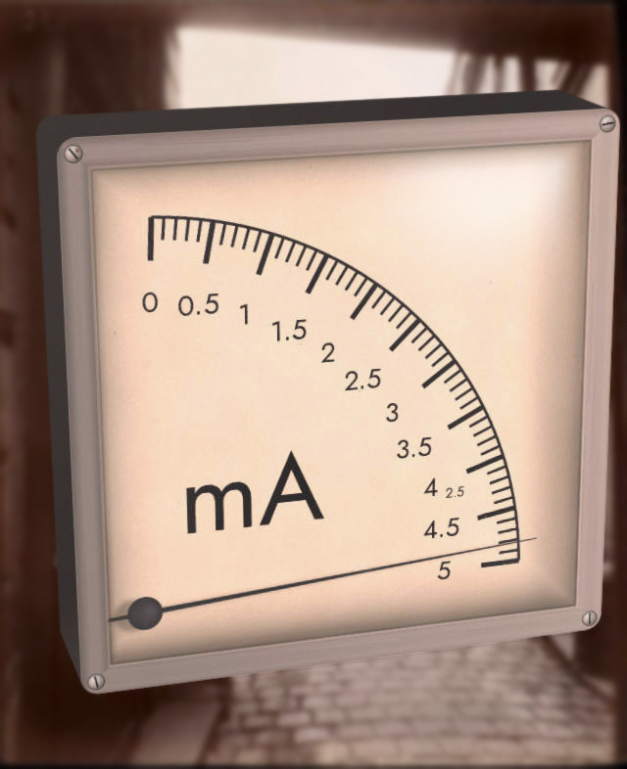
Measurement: **4.8** mA
